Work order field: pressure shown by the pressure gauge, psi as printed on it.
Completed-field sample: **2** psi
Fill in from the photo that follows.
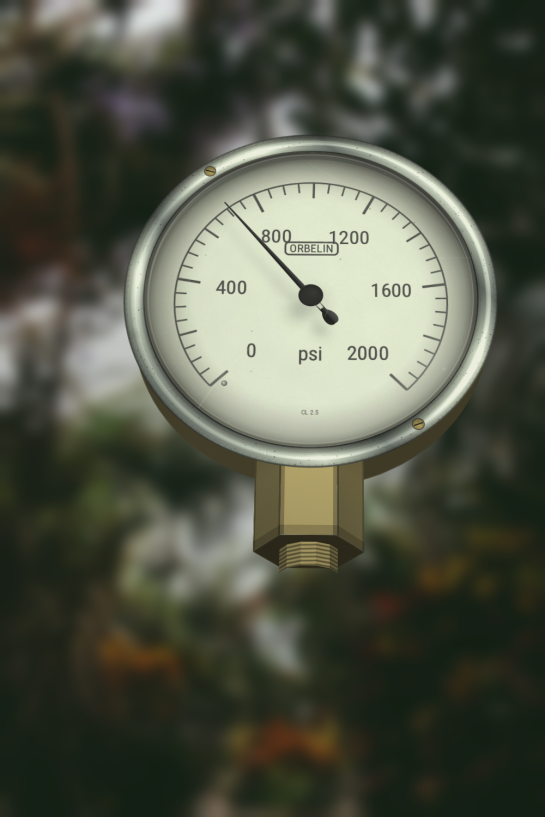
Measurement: **700** psi
